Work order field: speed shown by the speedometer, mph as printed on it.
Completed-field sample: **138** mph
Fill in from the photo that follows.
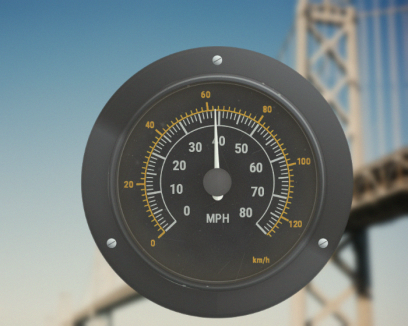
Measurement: **39** mph
